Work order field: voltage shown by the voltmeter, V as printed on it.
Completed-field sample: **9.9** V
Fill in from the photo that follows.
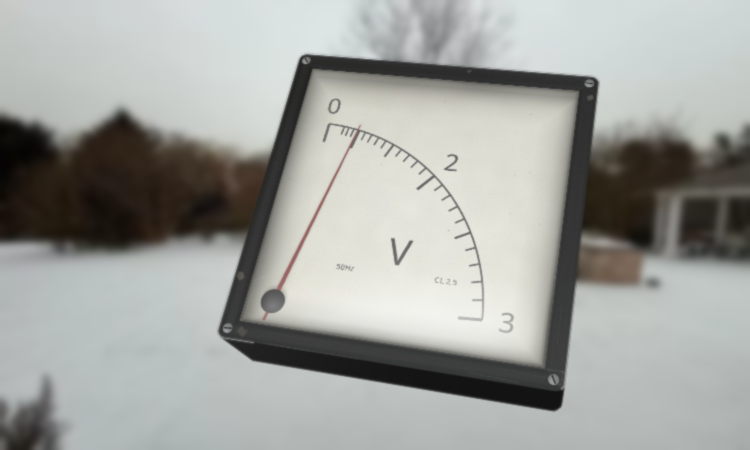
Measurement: **1** V
